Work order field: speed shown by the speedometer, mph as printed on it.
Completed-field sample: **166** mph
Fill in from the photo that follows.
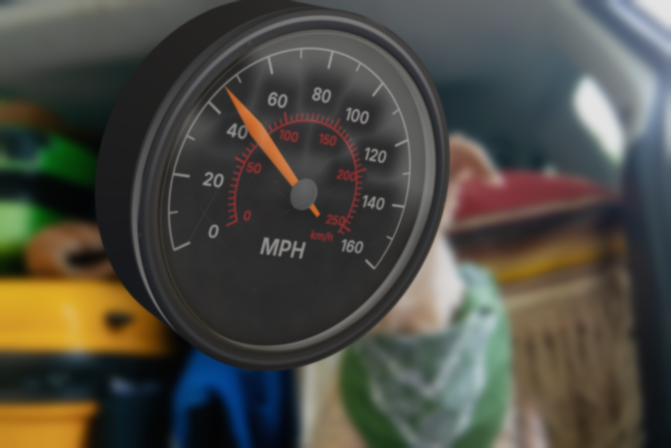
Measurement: **45** mph
